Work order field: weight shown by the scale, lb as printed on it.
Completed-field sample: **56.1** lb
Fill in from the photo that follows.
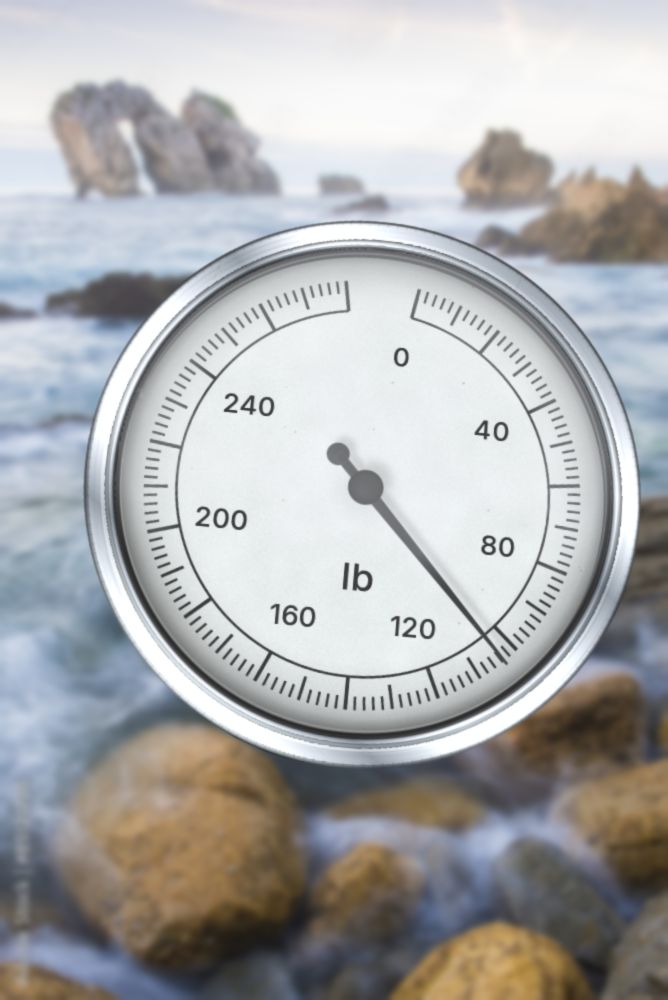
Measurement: **104** lb
